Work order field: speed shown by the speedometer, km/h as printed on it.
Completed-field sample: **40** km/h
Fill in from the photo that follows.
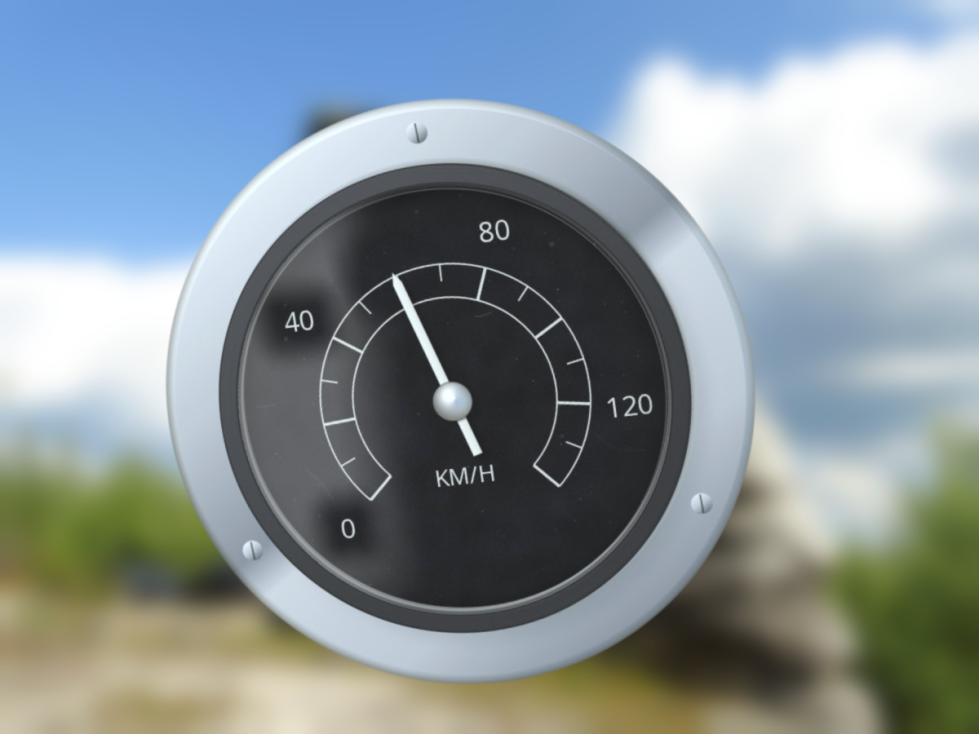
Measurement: **60** km/h
